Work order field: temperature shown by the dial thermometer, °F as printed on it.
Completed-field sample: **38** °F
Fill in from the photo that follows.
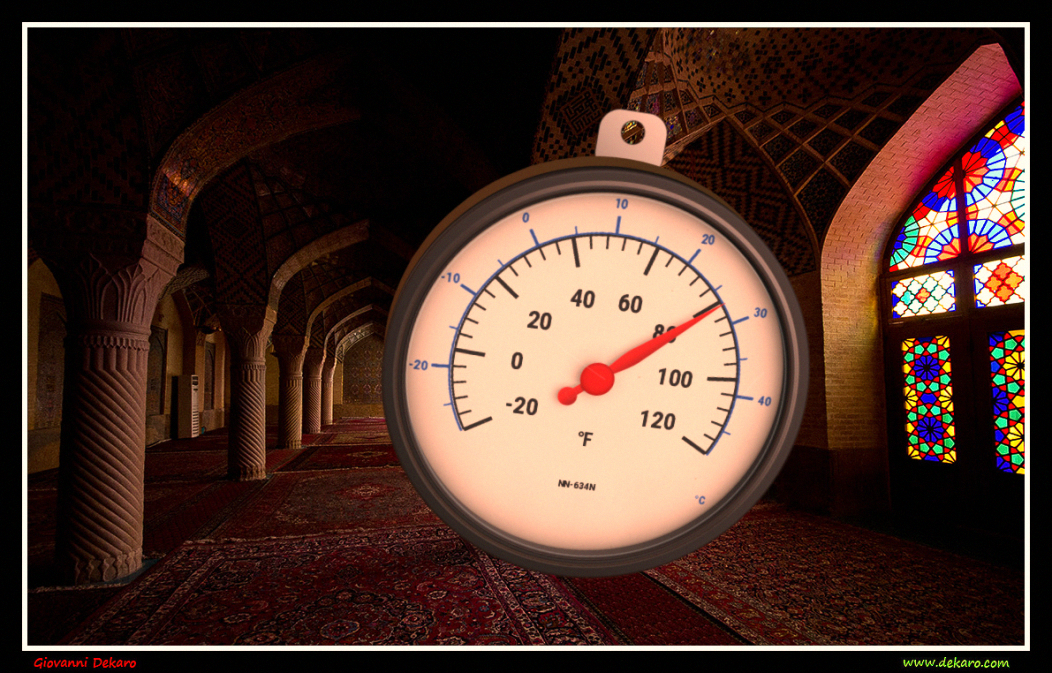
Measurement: **80** °F
